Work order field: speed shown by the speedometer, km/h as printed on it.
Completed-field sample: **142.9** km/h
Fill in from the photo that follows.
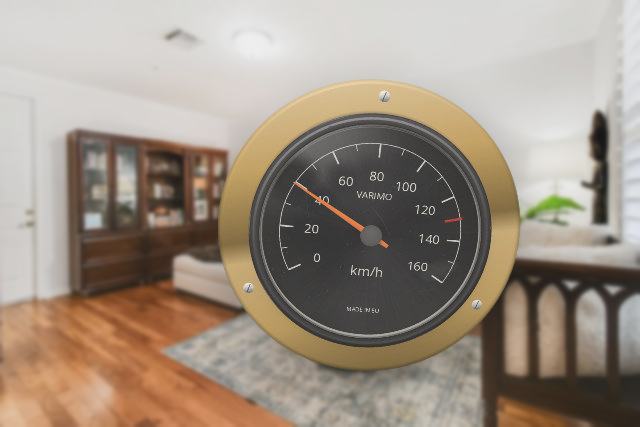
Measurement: **40** km/h
